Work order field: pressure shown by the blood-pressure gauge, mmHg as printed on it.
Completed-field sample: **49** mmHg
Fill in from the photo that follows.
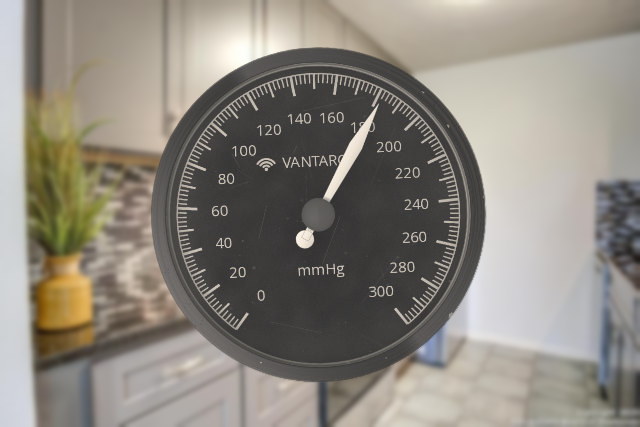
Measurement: **182** mmHg
